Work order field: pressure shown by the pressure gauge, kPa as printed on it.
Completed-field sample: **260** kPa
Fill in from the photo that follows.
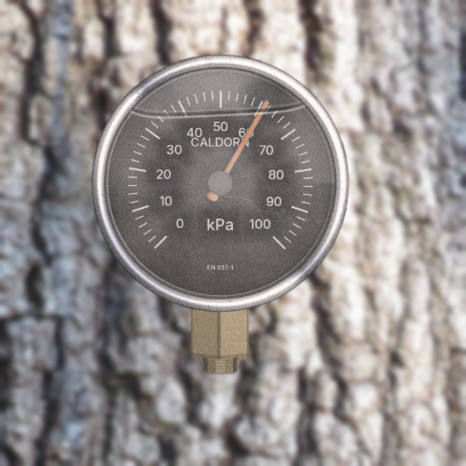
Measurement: **61** kPa
